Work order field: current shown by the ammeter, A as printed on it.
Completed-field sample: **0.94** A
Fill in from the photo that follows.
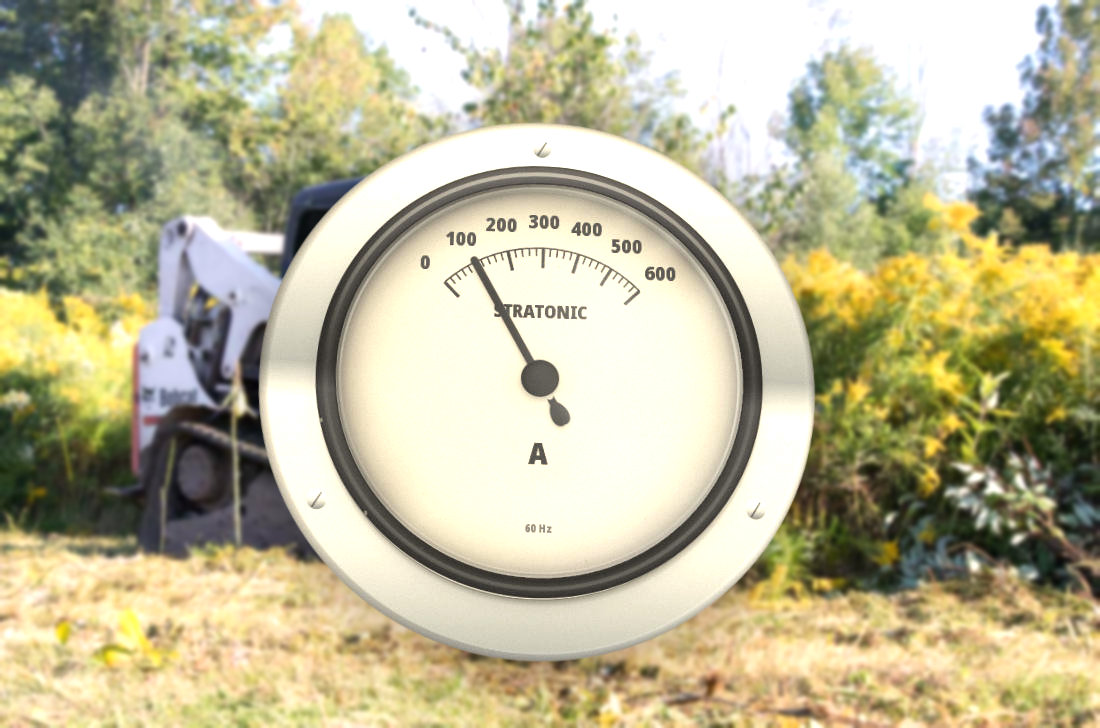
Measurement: **100** A
